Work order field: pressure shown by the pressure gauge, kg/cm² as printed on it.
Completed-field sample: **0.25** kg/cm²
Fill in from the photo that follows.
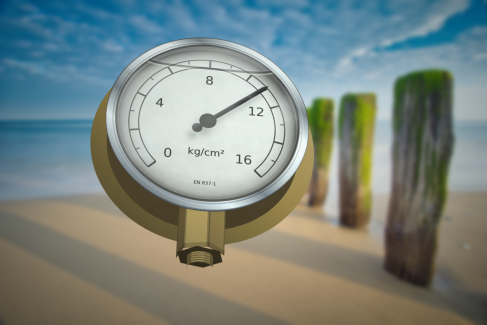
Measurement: **11** kg/cm²
